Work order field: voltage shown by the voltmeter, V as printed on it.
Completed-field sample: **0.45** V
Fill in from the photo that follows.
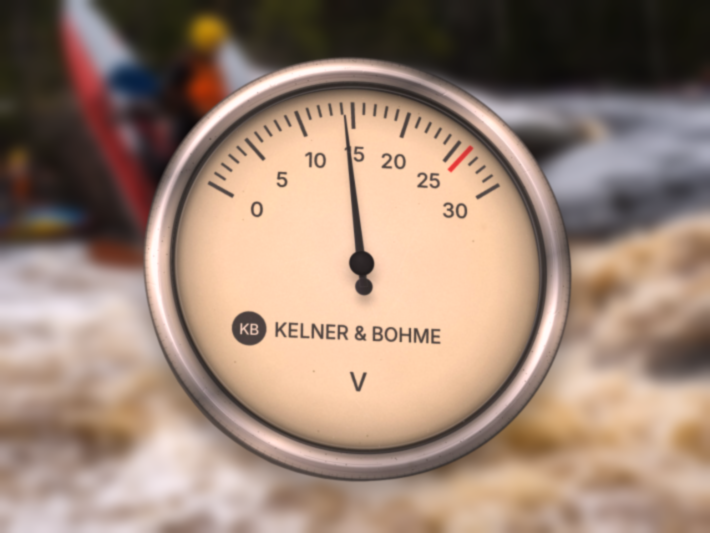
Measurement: **14** V
